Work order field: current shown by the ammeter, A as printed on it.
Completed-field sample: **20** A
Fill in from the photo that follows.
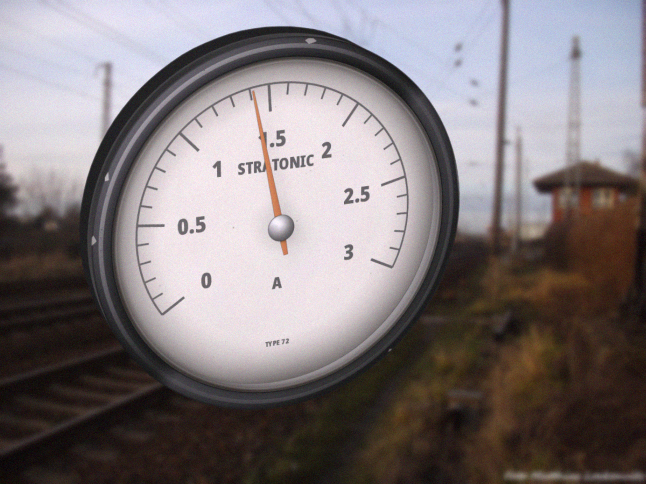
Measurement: **1.4** A
